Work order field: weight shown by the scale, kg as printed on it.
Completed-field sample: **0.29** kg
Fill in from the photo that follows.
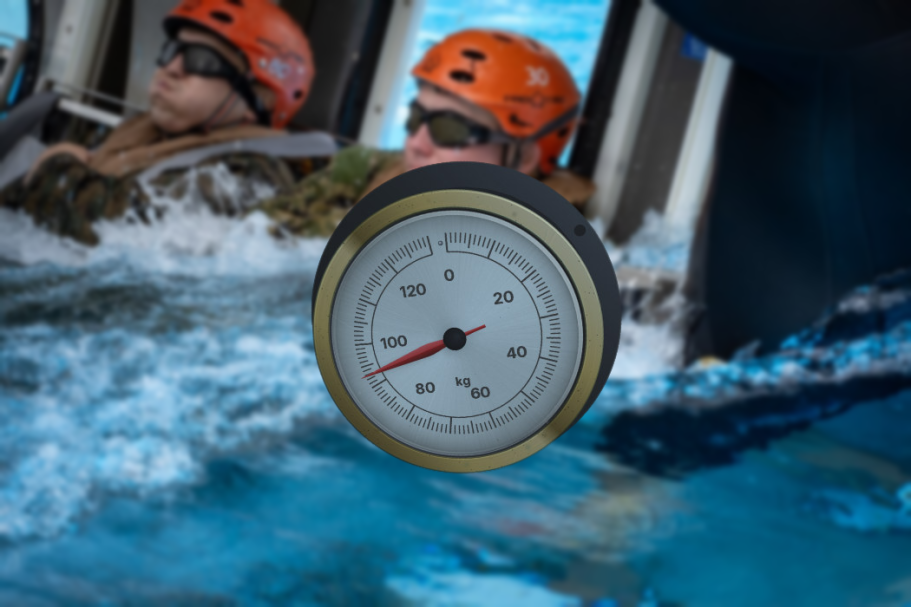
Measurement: **93** kg
